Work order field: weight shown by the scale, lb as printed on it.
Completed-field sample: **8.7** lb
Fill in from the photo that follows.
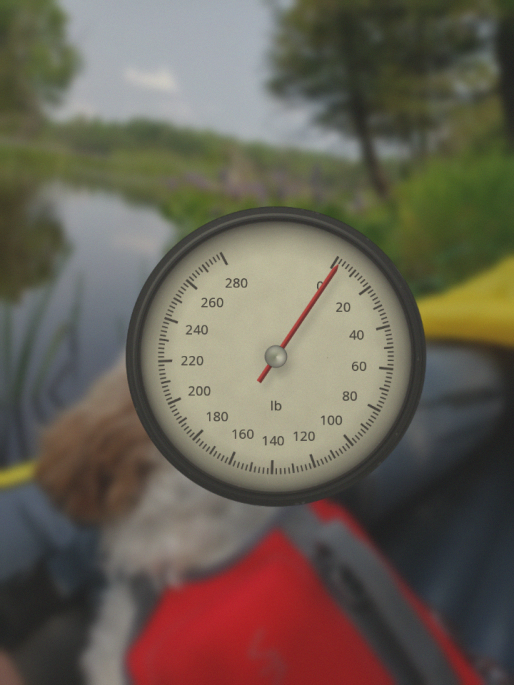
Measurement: **2** lb
